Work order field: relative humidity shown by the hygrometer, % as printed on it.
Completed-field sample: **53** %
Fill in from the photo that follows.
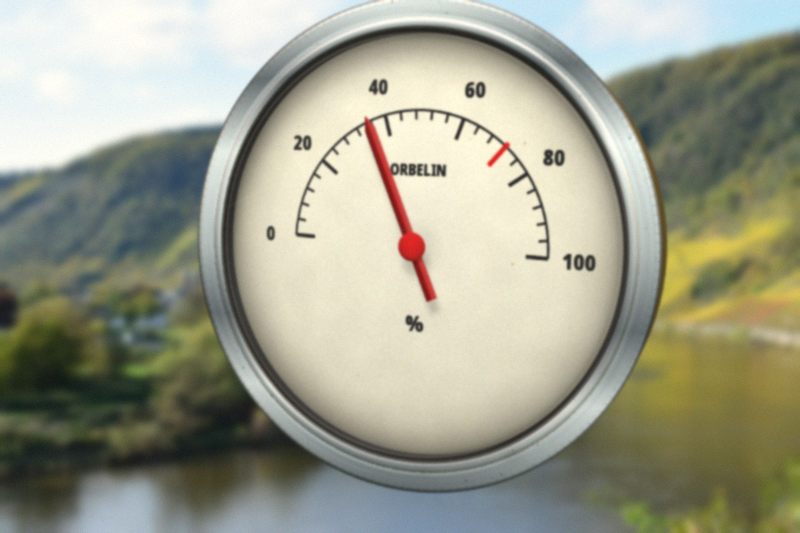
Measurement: **36** %
